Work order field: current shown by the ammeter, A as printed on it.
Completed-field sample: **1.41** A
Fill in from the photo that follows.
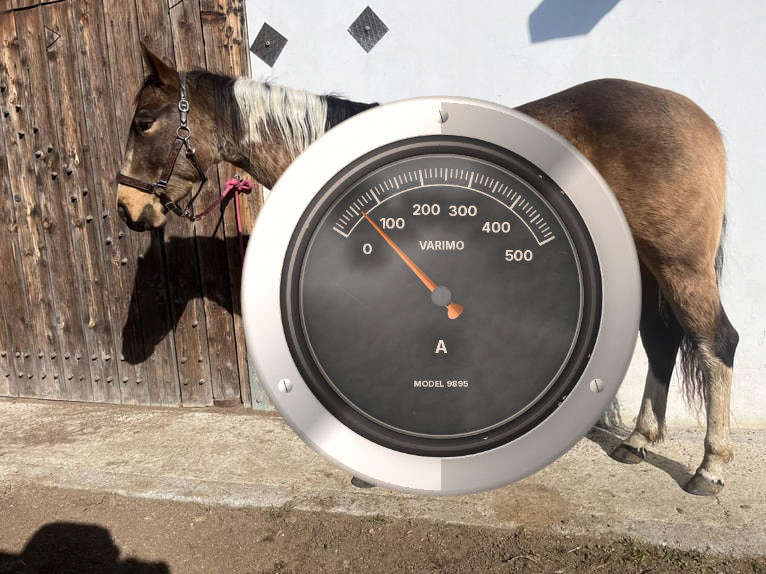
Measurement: **60** A
